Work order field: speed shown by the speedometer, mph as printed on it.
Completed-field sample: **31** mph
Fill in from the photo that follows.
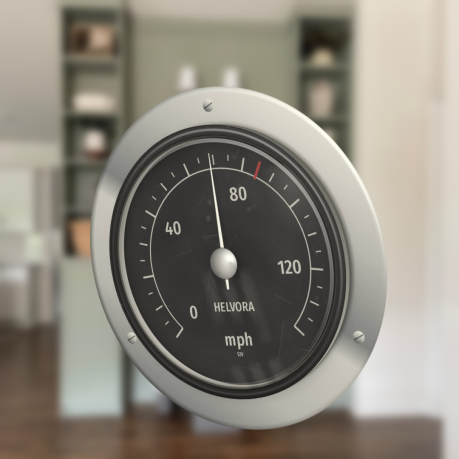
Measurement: **70** mph
